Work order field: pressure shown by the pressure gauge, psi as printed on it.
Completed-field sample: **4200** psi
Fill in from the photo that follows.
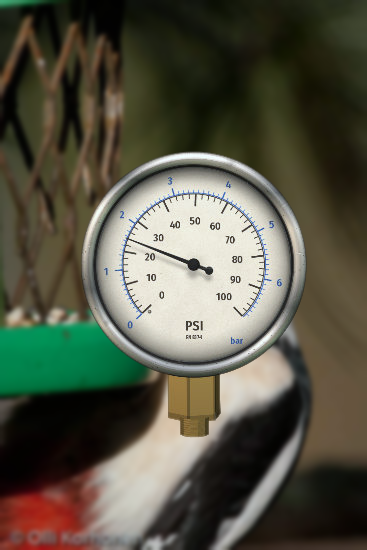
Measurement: **24** psi
